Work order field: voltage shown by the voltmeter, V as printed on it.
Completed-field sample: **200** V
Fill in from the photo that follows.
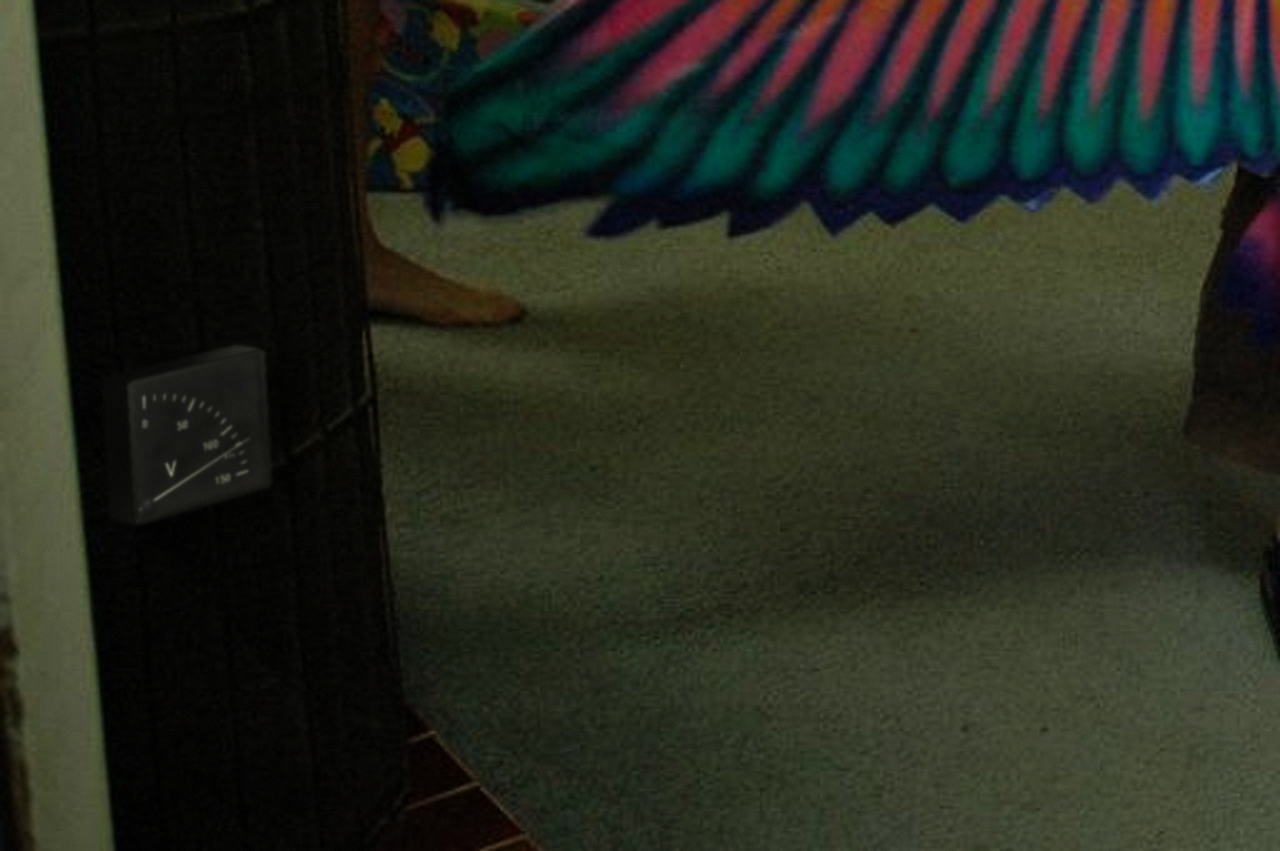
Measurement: **120** V
